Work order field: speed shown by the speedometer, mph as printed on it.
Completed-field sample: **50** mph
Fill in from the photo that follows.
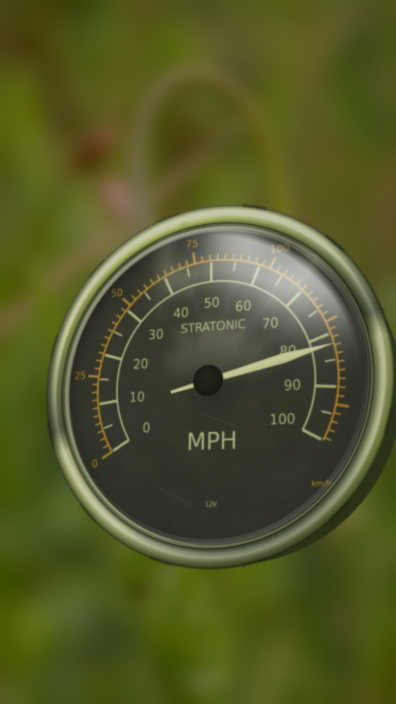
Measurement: **82.5** mph
